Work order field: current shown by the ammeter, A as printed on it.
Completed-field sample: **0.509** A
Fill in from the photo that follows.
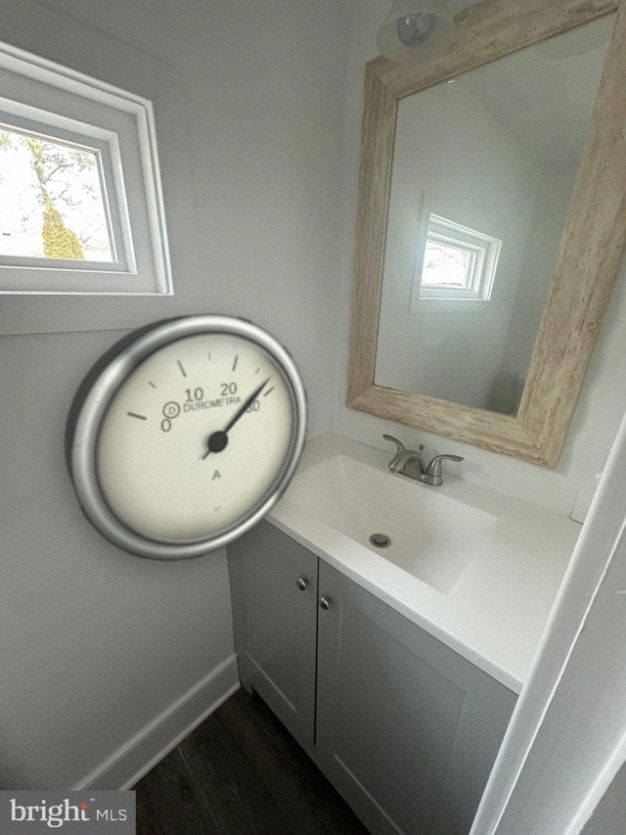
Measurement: **27.5** A
